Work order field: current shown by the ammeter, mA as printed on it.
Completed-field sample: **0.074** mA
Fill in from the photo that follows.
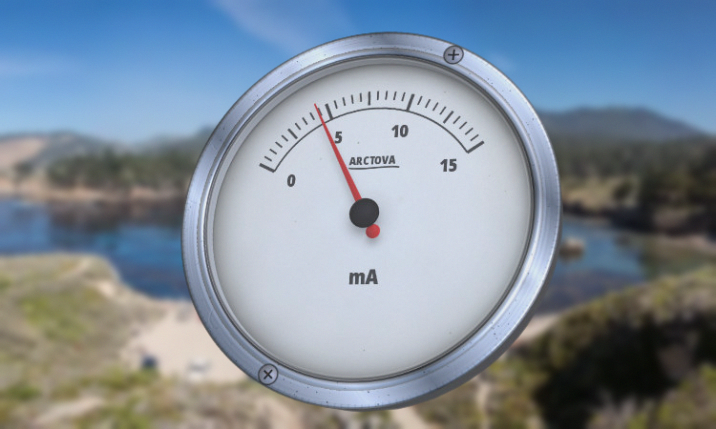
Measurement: **4.5** mA
